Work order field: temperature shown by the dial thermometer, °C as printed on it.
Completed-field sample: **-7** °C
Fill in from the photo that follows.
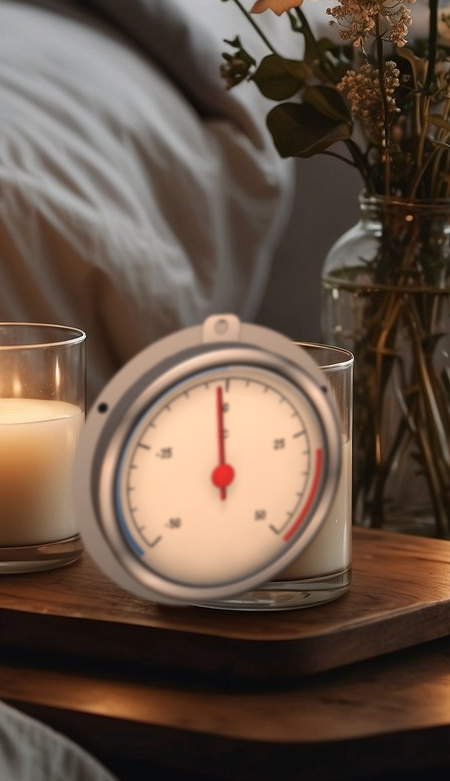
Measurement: **-2.5** °C
